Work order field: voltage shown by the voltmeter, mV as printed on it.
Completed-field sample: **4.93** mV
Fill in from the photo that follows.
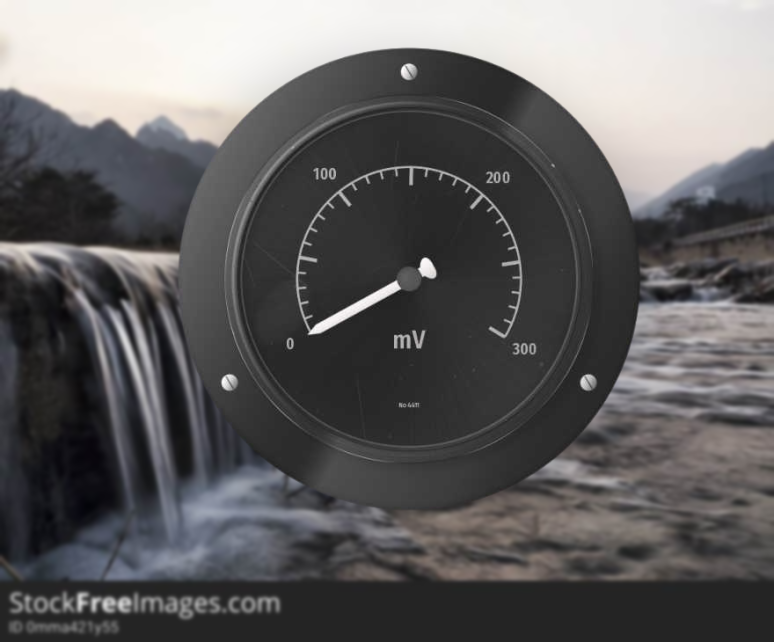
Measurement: **0** mV
